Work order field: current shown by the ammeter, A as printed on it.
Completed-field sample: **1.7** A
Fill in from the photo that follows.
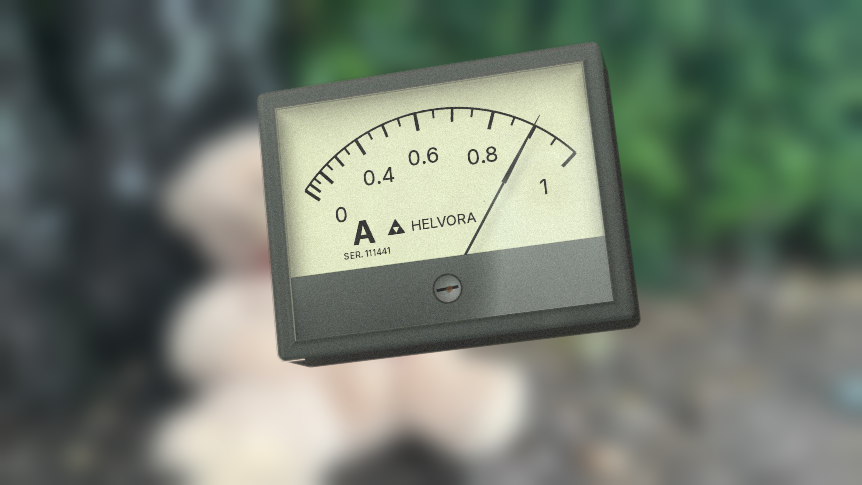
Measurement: **0.9** A
